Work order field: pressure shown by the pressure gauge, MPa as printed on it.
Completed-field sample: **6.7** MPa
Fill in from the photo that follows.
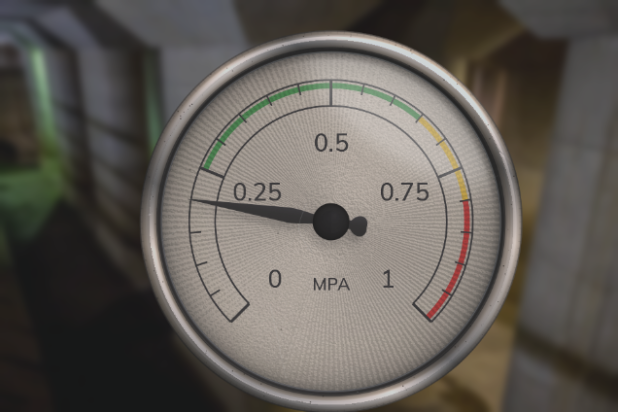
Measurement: **0.2** MPa
